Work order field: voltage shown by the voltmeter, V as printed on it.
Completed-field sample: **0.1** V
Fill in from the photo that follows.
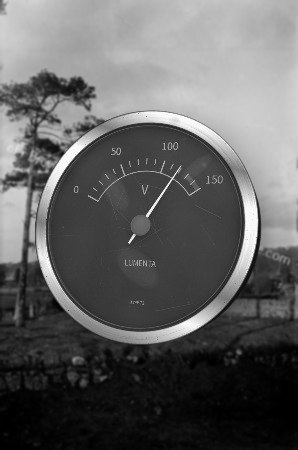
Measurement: **120** V
